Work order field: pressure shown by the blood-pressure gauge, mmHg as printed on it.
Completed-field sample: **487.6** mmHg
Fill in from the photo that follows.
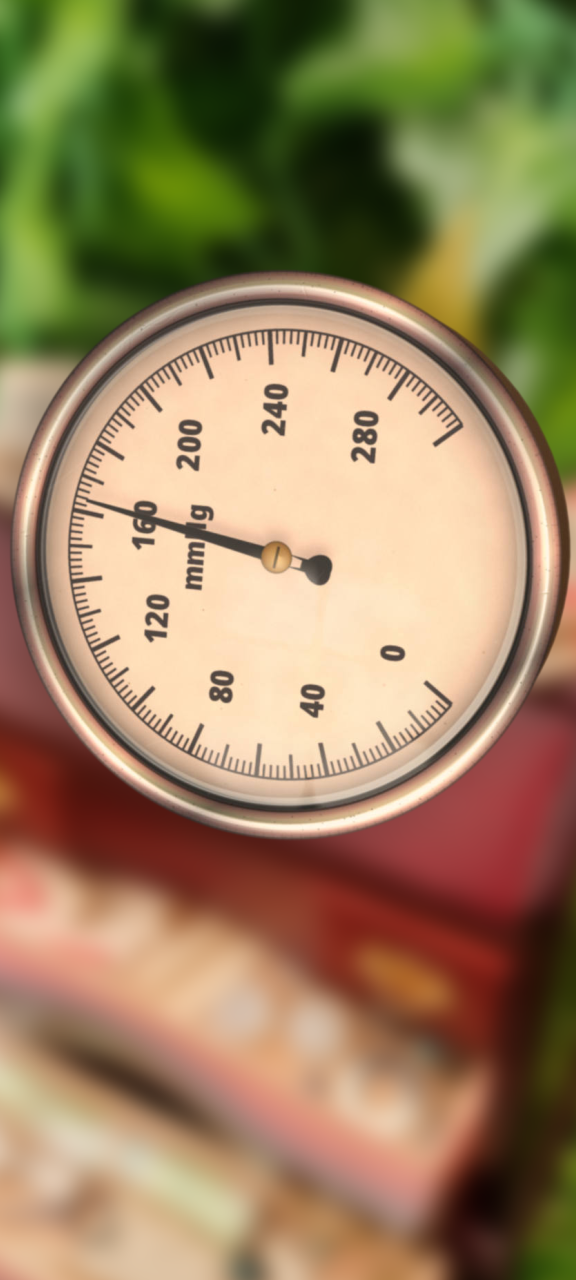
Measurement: **164** mmHg
